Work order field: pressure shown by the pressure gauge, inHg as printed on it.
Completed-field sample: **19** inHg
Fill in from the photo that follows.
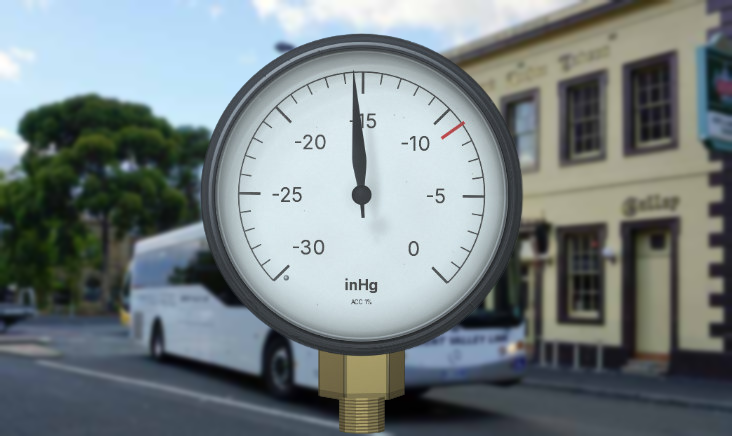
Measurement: **-15.5** inHg
